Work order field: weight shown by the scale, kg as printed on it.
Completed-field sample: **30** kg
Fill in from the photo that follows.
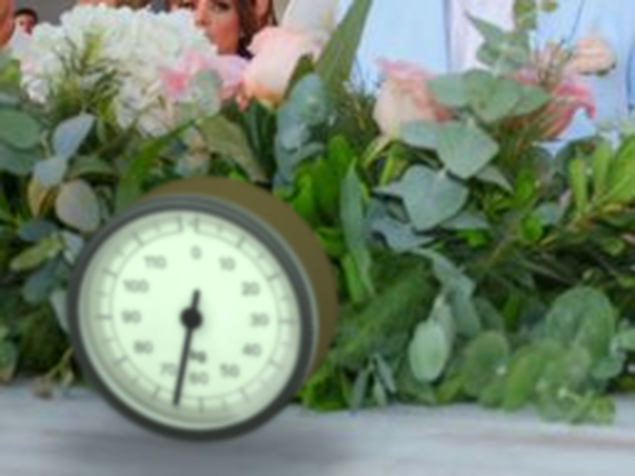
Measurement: **65** kg
